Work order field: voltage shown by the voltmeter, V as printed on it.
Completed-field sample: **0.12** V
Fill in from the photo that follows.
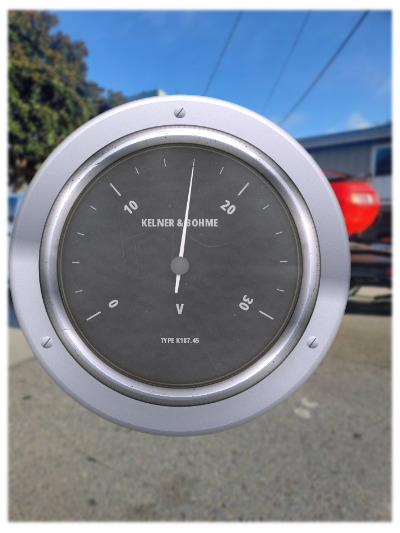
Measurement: **16** V
